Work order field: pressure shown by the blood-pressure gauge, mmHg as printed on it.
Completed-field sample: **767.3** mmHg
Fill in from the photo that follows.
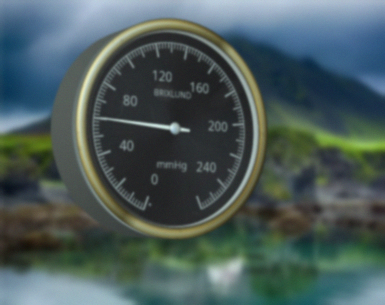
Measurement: **60** mmHg
